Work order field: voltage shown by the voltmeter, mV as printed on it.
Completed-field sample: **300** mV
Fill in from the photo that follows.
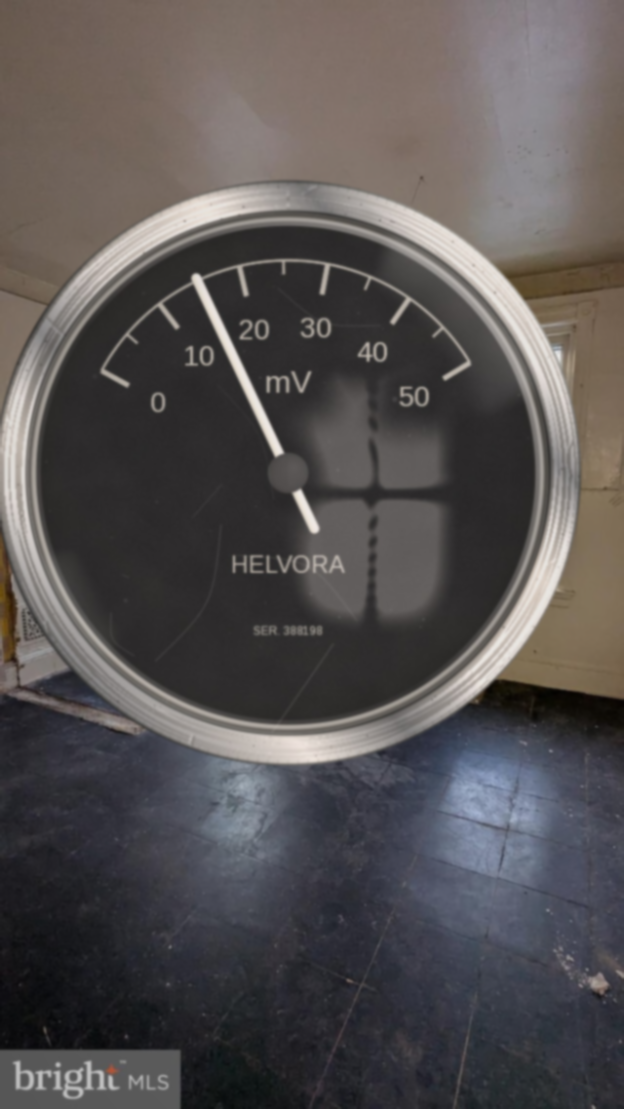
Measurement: **15** mV
